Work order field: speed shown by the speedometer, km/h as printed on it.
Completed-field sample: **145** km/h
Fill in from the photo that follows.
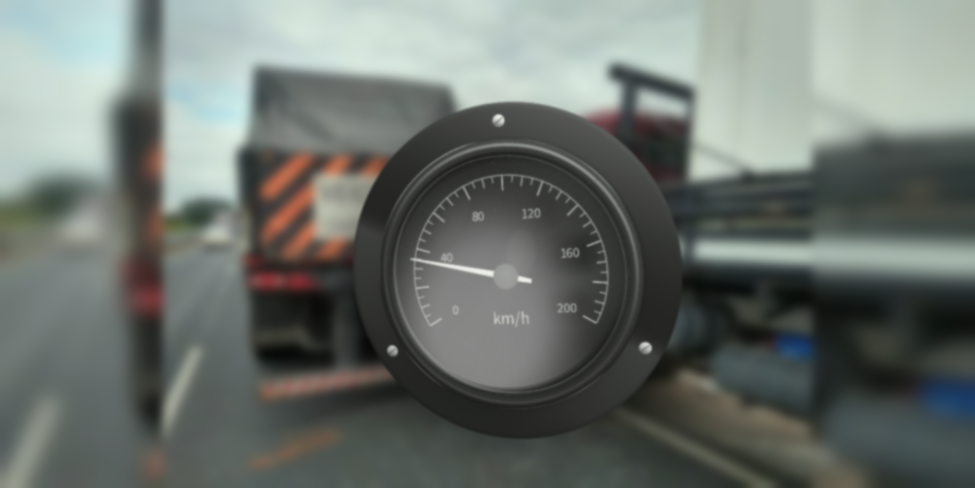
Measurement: **35** km/h
